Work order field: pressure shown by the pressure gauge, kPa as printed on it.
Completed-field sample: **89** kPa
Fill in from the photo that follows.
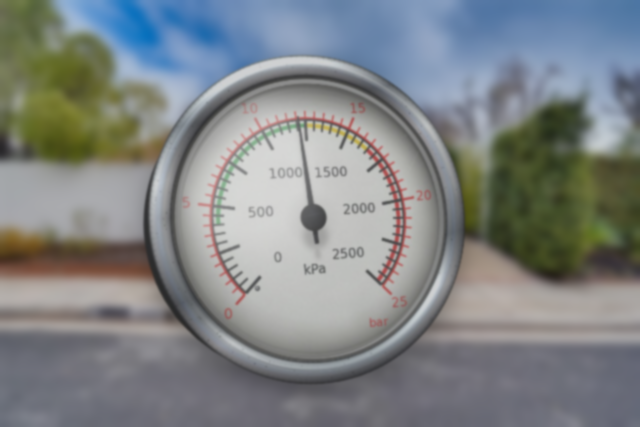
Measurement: **1200** kPa
